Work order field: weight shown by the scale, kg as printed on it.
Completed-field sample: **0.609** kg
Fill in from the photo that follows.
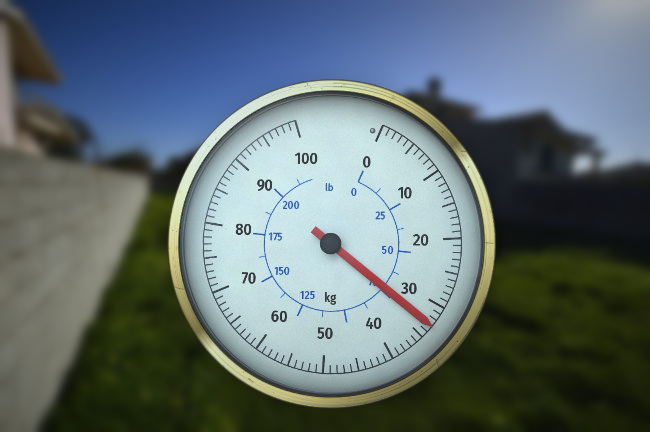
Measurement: **33** kg
